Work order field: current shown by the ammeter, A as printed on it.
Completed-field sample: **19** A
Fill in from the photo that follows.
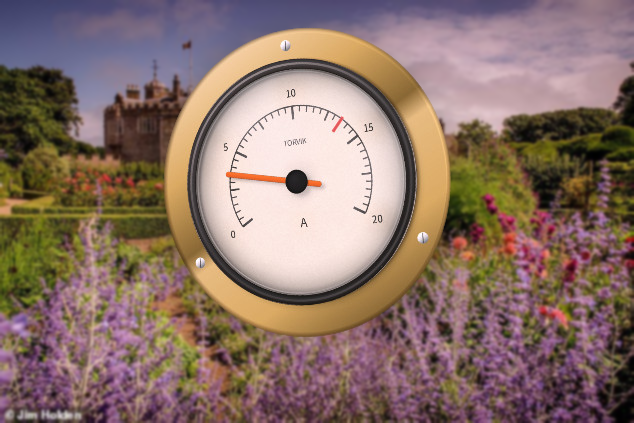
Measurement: **3.5** A
